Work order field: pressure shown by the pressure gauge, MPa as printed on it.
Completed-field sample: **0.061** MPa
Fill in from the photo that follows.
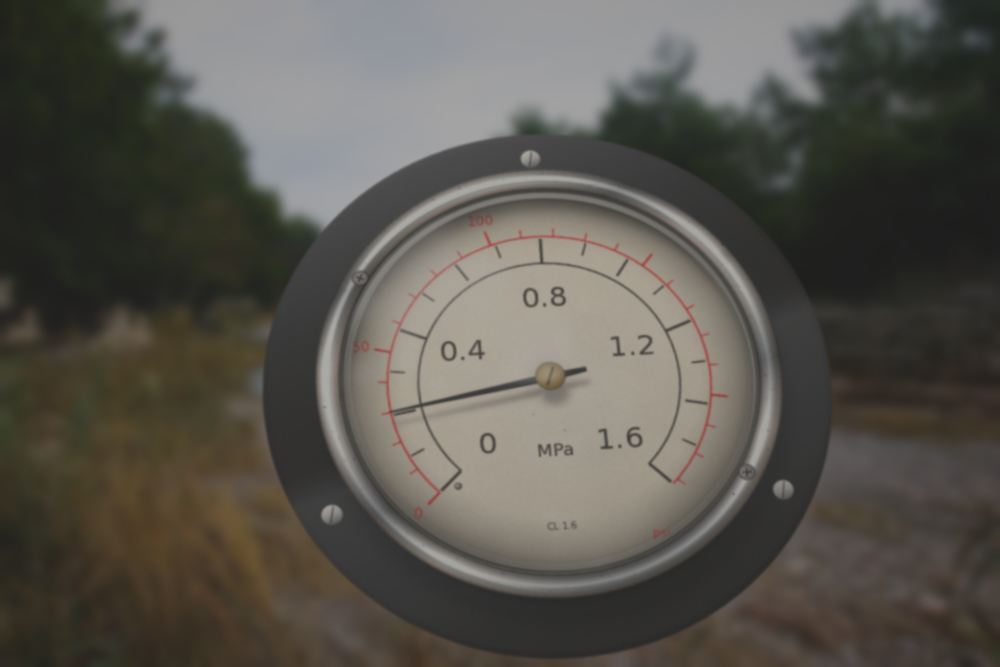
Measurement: **0.2** MPa
